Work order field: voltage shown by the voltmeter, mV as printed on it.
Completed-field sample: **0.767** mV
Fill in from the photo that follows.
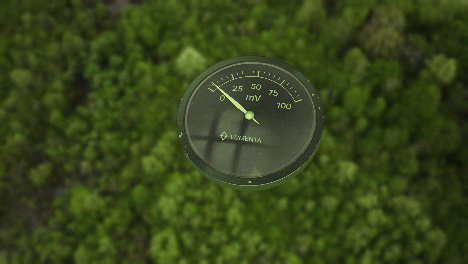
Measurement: **5** mV
